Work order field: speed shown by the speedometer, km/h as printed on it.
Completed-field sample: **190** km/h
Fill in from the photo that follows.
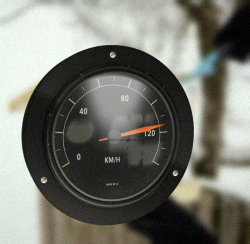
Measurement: **115** km/h
